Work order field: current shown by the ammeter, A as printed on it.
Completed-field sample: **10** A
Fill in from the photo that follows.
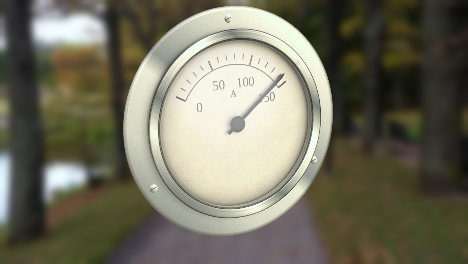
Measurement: **140** A
